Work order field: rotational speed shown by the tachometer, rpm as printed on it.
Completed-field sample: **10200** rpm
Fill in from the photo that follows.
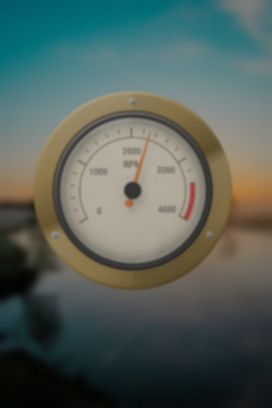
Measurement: **2300** rpm
